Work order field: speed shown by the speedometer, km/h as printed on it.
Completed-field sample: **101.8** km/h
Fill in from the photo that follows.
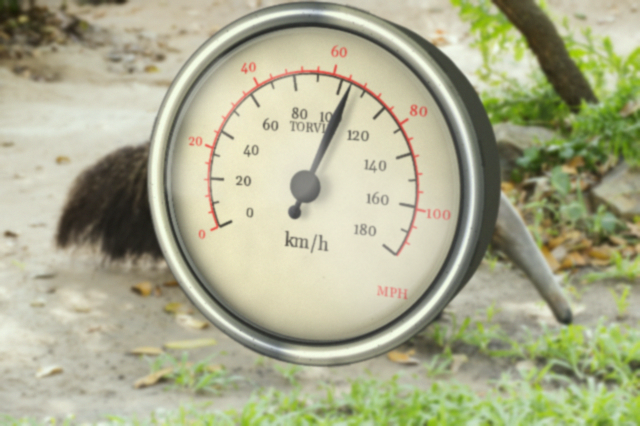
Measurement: **105** km/h
